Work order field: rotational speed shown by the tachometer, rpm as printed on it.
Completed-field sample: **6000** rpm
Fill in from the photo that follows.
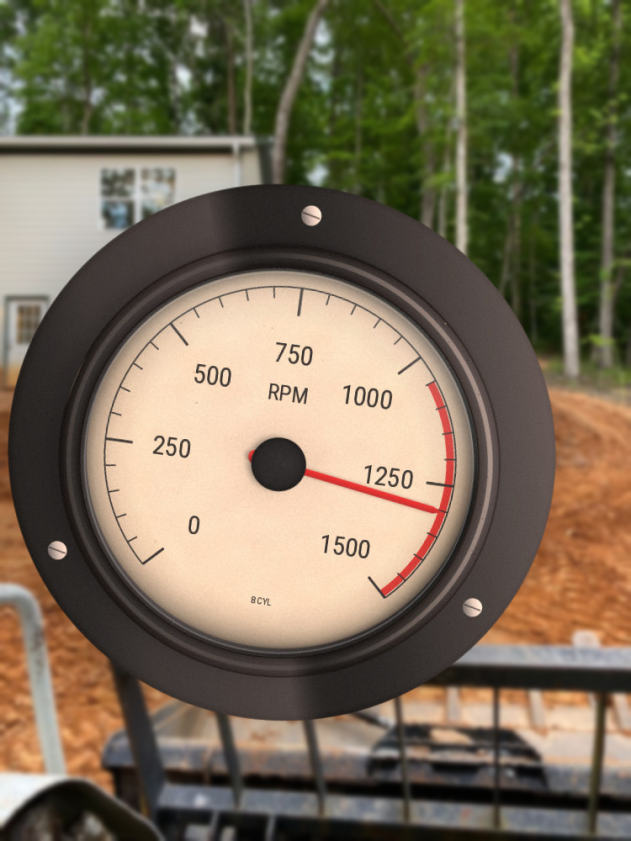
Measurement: **1300** rpm
